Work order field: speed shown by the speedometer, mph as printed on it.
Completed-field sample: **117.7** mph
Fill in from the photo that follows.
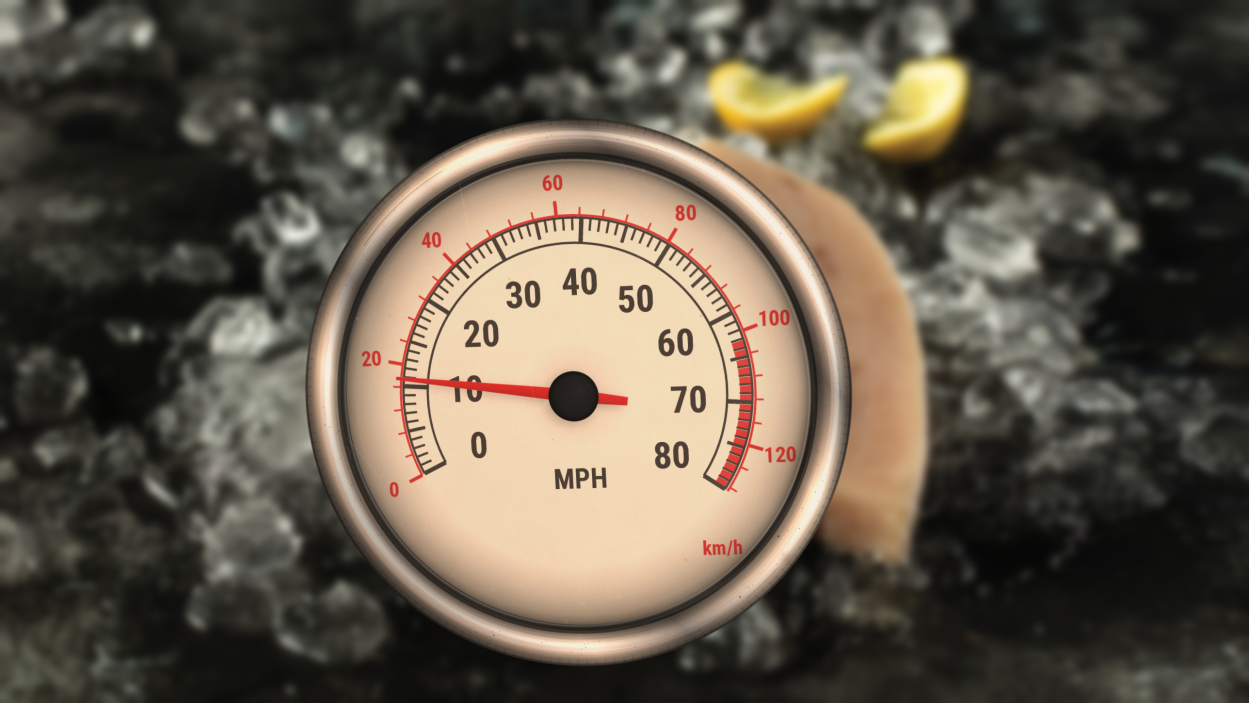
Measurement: **11** mph
